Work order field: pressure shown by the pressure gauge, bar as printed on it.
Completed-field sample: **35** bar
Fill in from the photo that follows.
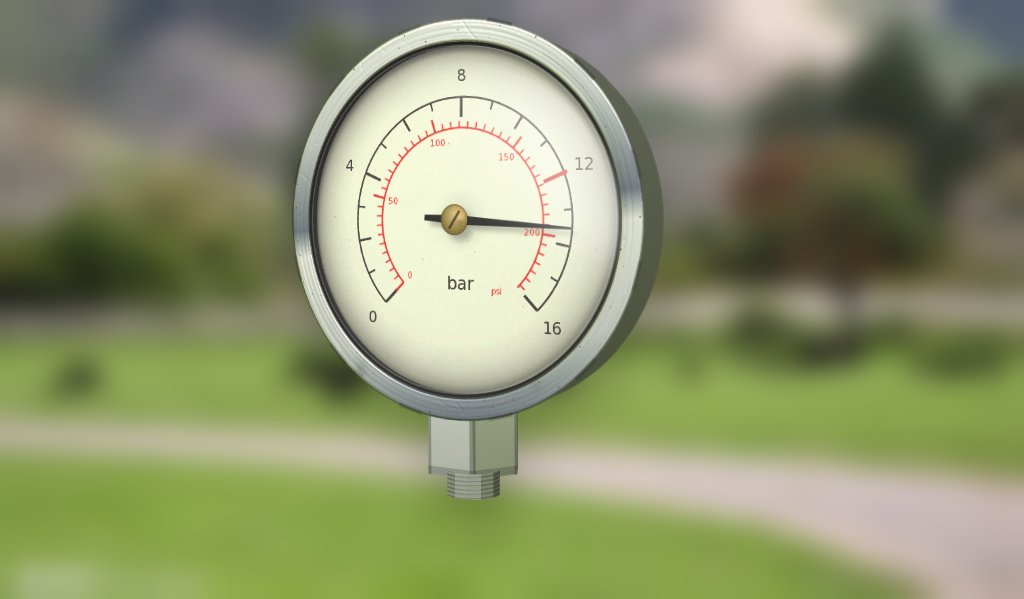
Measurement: **13.5** bar
